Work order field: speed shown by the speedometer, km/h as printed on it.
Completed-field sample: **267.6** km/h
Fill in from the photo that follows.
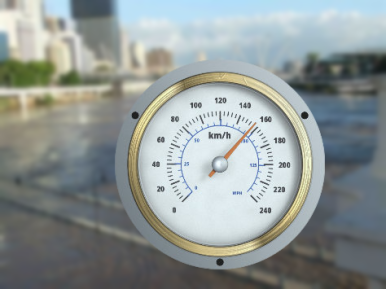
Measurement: **156** km/h
